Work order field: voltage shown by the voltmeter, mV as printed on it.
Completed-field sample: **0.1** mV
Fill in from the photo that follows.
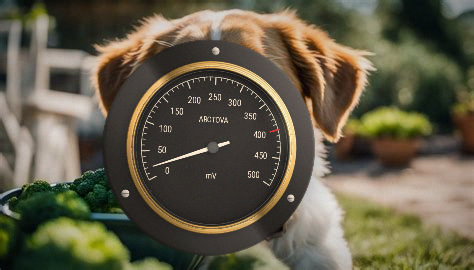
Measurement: **20** mV
